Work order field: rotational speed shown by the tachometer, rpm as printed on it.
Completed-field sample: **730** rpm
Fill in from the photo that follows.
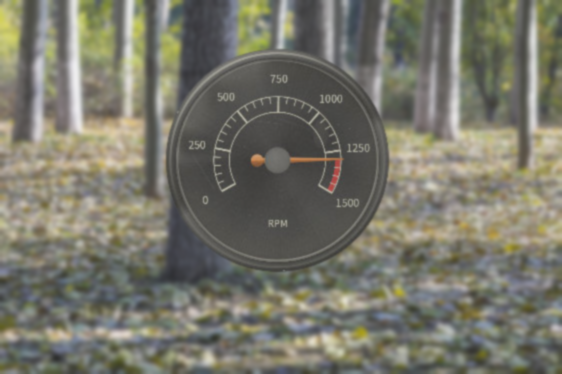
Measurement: **1300** rpm
